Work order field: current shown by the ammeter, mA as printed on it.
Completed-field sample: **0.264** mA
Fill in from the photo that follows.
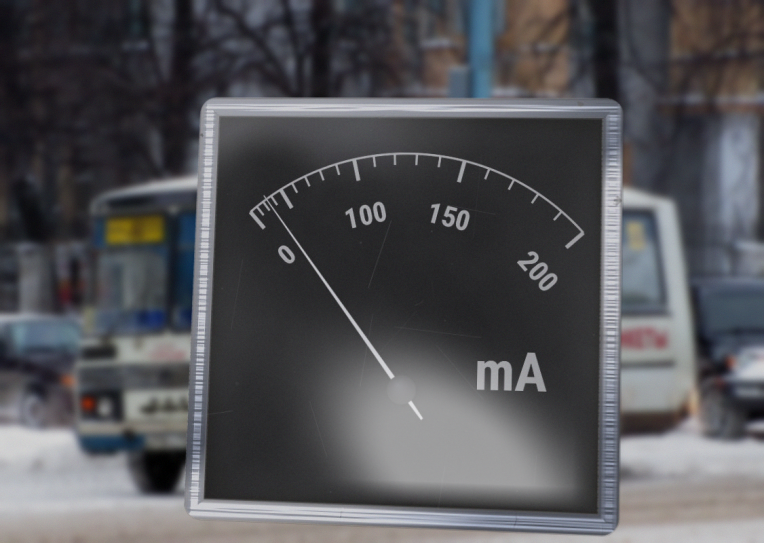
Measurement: **35** mA
